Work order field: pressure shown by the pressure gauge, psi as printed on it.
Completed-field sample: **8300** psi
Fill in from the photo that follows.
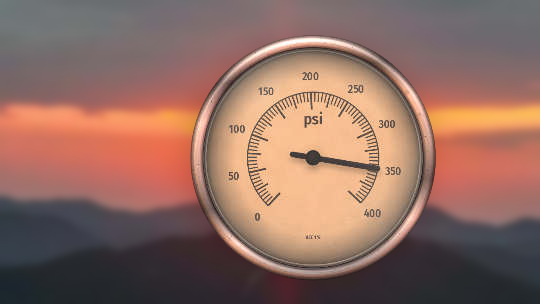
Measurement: **350** psi
